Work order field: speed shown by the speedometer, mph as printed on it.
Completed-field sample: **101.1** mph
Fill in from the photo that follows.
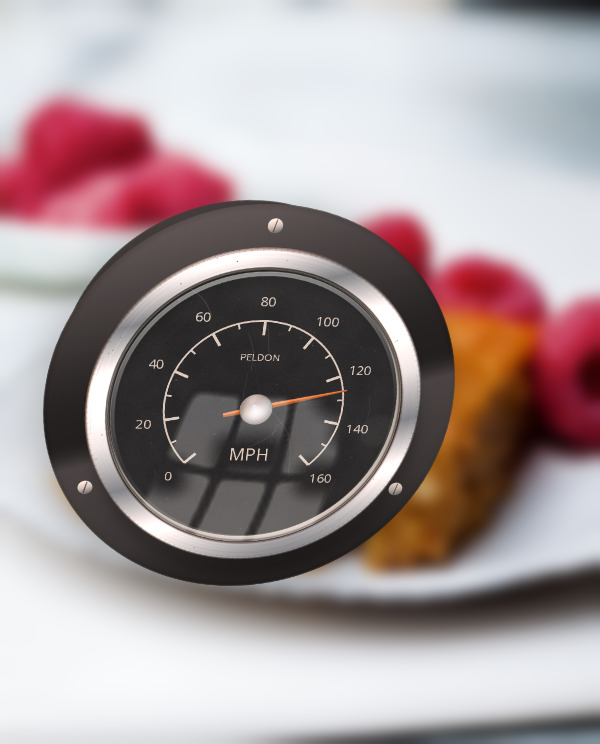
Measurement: **125** mph
